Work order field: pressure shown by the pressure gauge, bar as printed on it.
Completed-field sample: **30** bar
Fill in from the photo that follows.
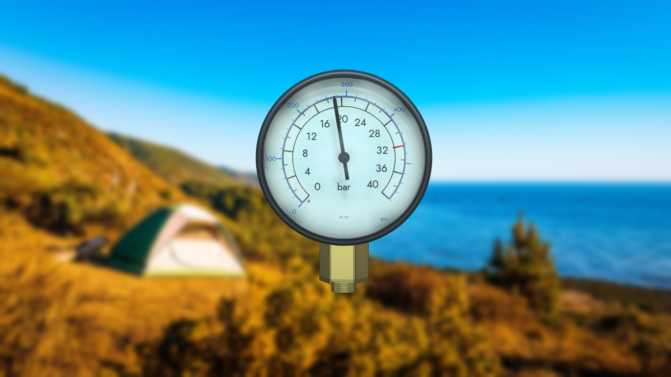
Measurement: **19** bar
